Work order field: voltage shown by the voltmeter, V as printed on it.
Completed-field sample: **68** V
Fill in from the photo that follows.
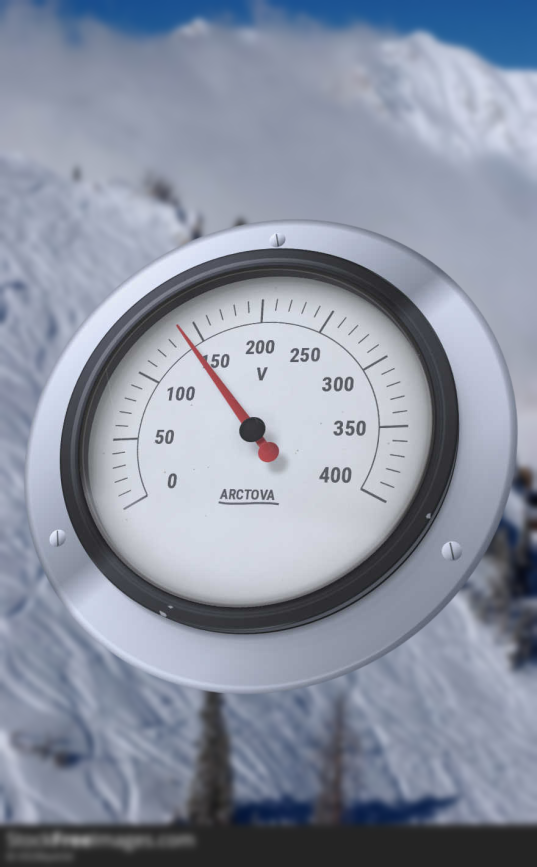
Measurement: **140** V
